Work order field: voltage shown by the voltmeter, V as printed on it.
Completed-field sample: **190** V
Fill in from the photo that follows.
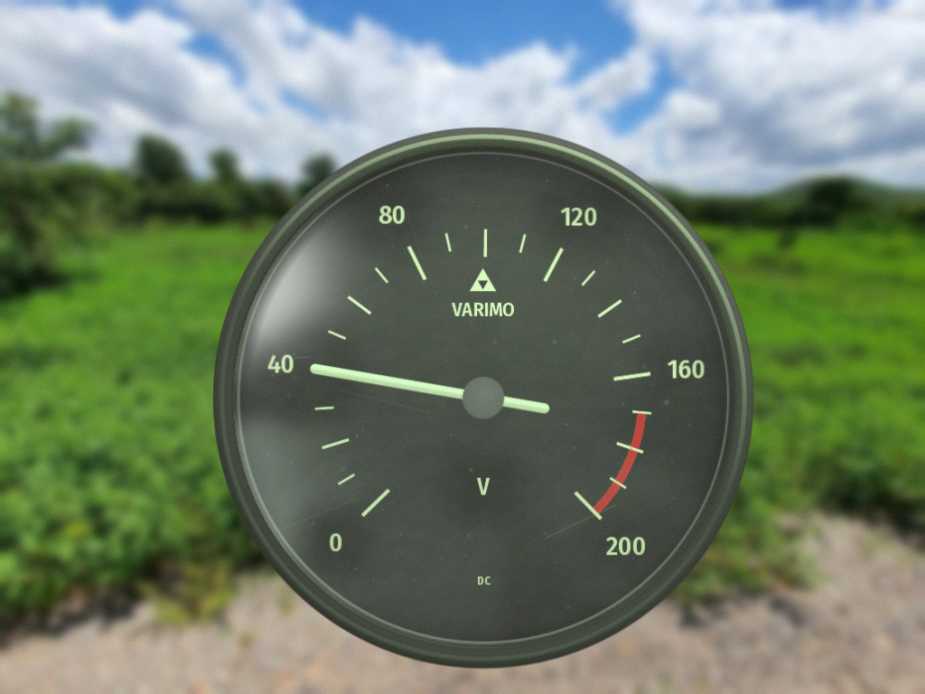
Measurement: **40** V
